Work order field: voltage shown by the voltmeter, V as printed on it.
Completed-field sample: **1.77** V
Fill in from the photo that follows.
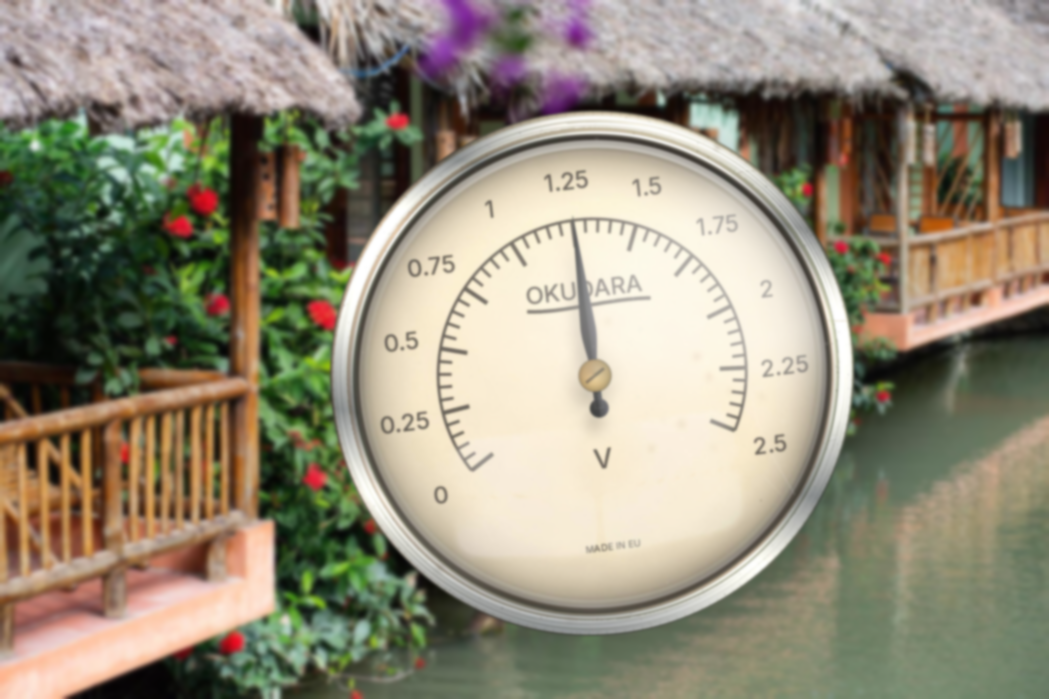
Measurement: **1.25** V
